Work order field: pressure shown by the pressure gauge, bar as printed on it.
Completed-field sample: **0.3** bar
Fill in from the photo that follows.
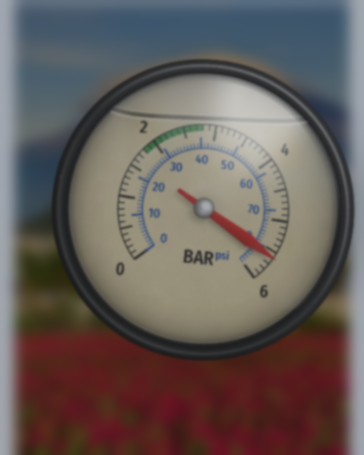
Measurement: **5.6** bar
